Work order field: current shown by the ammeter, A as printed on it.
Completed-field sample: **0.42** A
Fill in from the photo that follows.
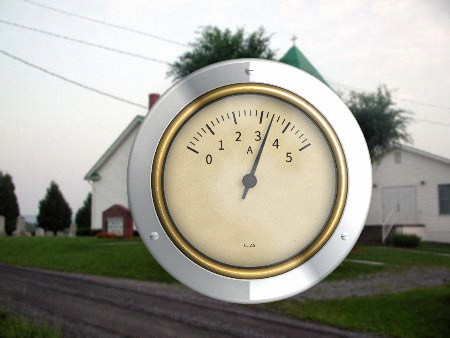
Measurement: **3.4** A
